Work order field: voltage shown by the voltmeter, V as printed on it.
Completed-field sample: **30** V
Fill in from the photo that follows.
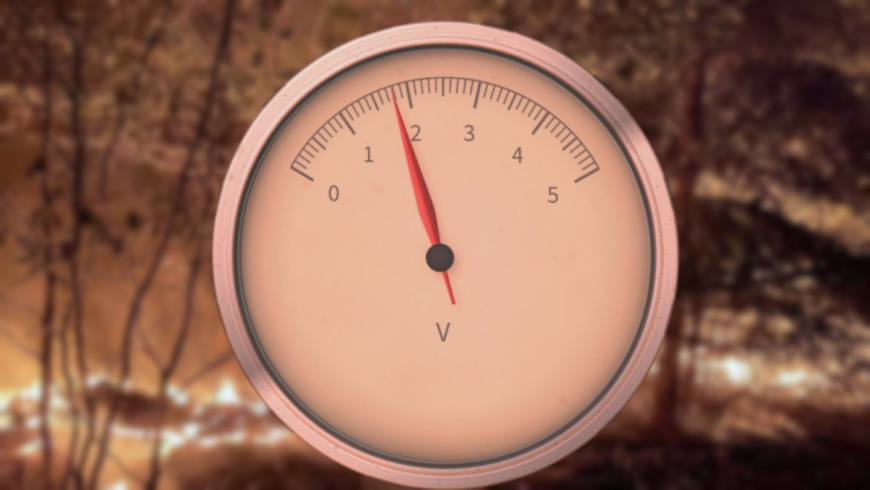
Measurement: **1.8** V
